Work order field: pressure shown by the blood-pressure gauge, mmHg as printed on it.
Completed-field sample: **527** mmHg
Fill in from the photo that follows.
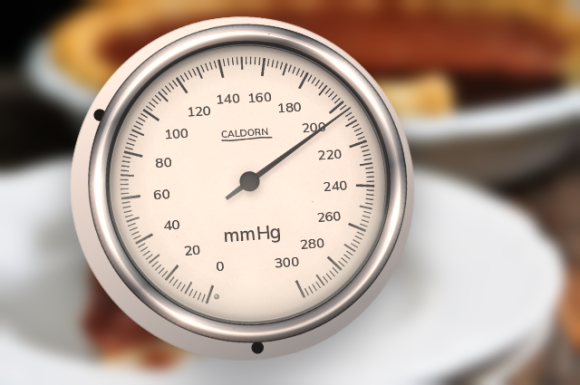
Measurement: **204** mmHg
